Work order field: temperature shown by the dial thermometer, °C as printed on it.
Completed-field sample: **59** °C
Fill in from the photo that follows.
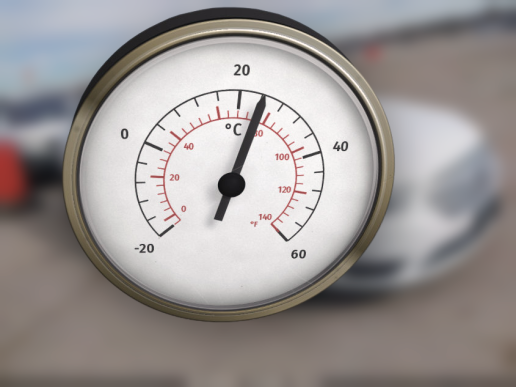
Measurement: **24** °C
